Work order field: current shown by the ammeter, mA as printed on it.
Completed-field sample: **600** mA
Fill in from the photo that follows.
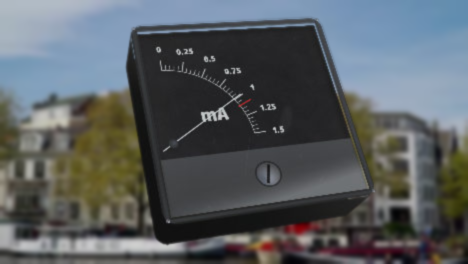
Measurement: **1** mA
